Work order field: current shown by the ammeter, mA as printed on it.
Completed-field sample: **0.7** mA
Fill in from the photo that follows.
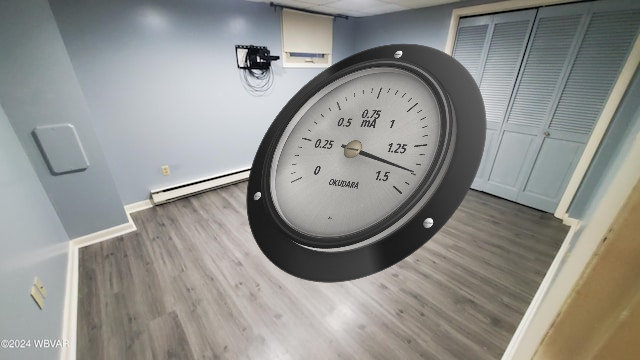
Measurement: **1.4** mA
